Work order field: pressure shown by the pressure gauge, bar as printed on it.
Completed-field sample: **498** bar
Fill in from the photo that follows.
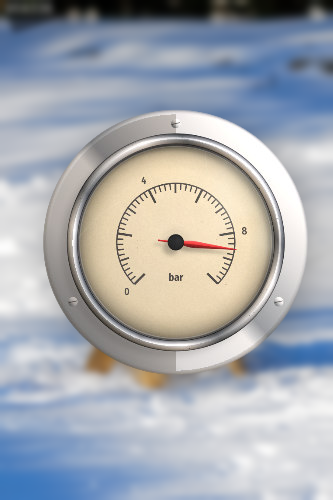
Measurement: **8.6** bar
